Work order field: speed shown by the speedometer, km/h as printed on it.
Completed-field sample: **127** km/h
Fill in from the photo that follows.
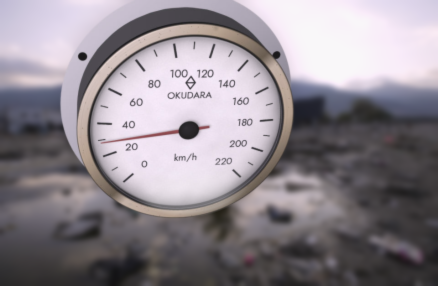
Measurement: **30** km/h
